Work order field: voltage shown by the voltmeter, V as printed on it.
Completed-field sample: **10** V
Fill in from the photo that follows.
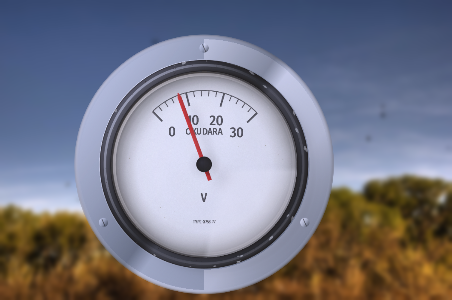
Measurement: **8** V
